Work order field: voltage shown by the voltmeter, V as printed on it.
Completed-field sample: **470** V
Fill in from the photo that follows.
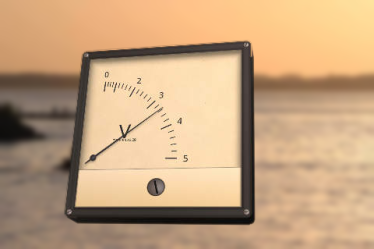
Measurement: **3.4** V
